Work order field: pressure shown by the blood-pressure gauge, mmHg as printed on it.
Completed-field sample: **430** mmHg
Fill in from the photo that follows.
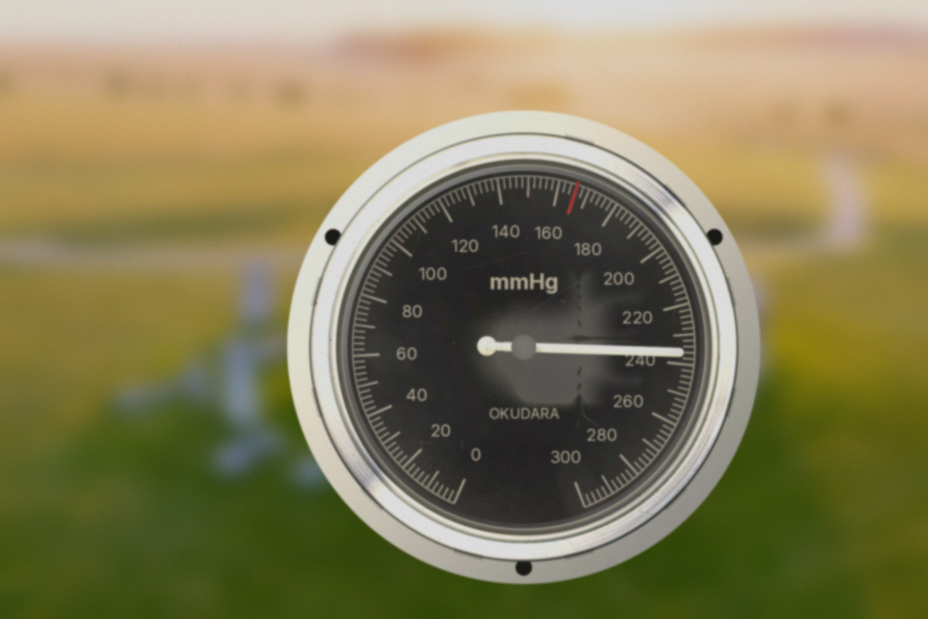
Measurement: **236** mmHg
